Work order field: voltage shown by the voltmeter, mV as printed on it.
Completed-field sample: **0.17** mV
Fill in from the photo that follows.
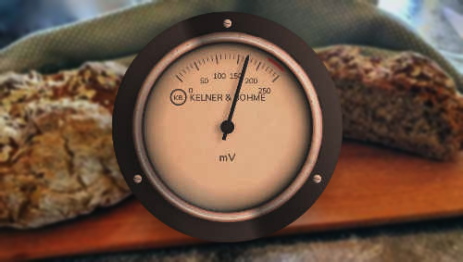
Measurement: **170** mV
